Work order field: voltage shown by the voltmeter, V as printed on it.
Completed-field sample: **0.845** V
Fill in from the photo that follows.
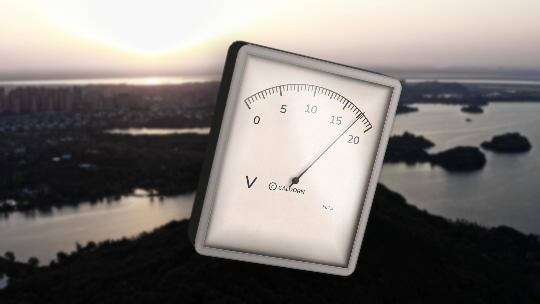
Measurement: **17.5** V
